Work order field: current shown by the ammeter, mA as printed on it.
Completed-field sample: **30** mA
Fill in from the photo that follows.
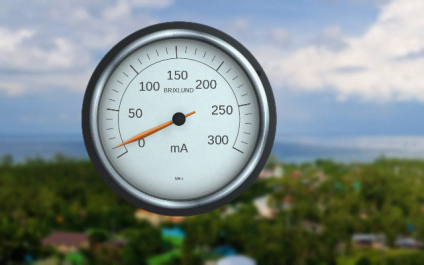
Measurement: **10** mA
